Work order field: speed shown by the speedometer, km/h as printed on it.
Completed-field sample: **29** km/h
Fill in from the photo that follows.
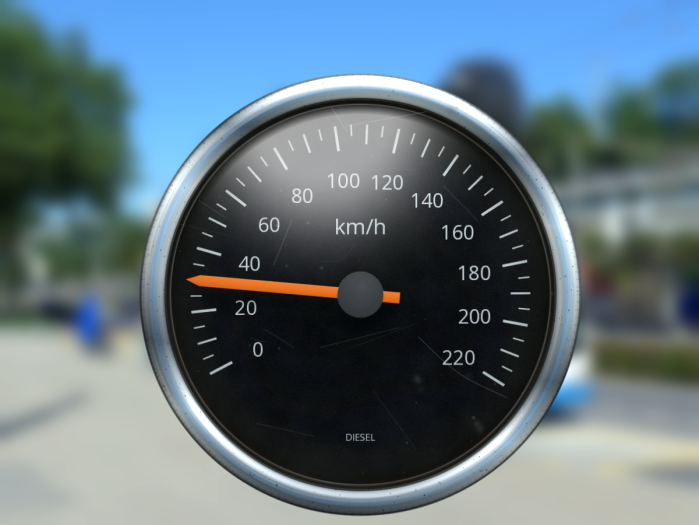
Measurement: **30** km/h
